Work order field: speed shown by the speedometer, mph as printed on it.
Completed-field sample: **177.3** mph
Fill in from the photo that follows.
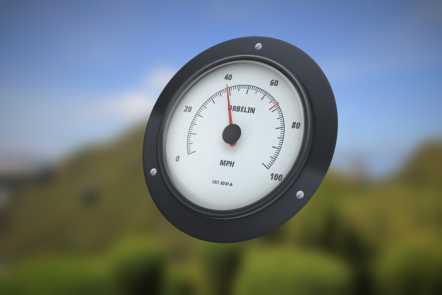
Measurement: **40** mph
